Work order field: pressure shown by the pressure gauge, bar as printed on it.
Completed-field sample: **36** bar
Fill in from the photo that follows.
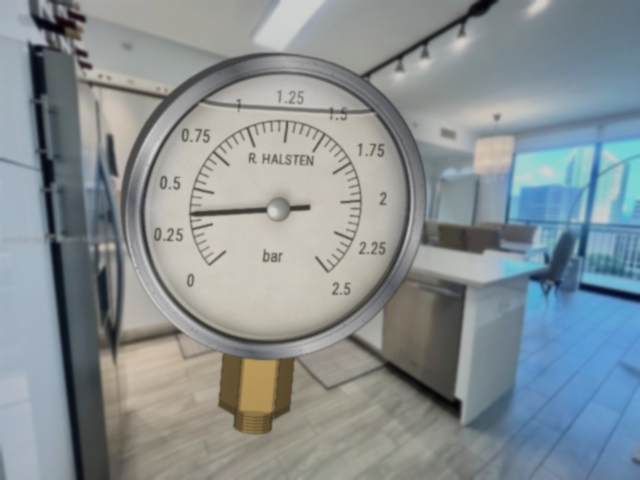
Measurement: **0.35** bar
